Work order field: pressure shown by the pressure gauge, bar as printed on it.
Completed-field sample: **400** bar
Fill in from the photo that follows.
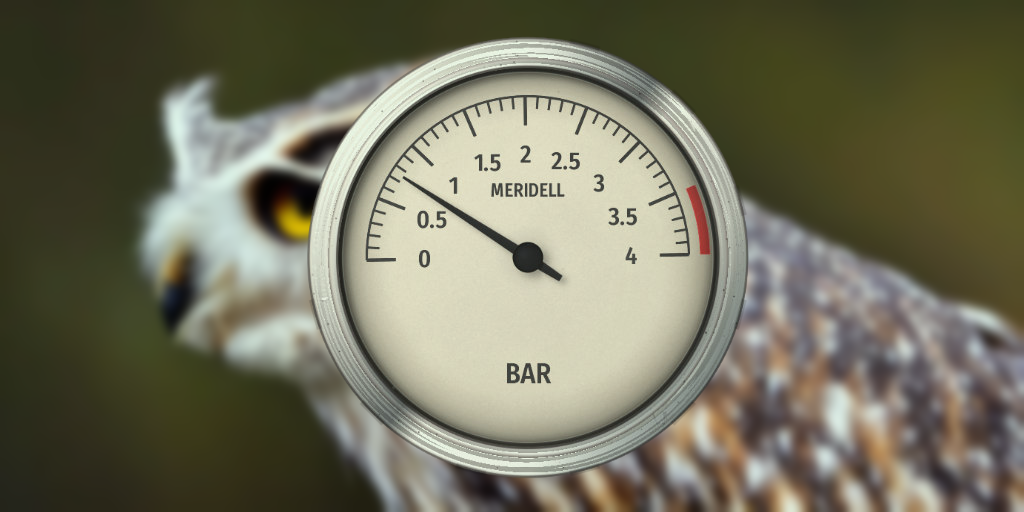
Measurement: **0.75** bar
